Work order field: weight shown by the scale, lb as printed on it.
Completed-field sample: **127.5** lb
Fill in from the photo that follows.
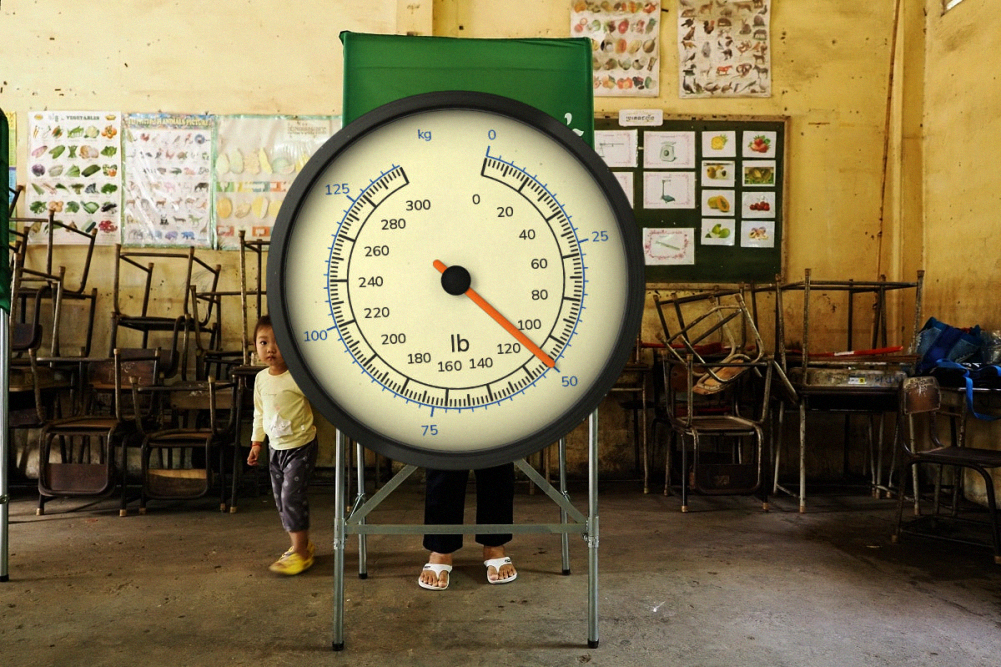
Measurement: **110** lb
